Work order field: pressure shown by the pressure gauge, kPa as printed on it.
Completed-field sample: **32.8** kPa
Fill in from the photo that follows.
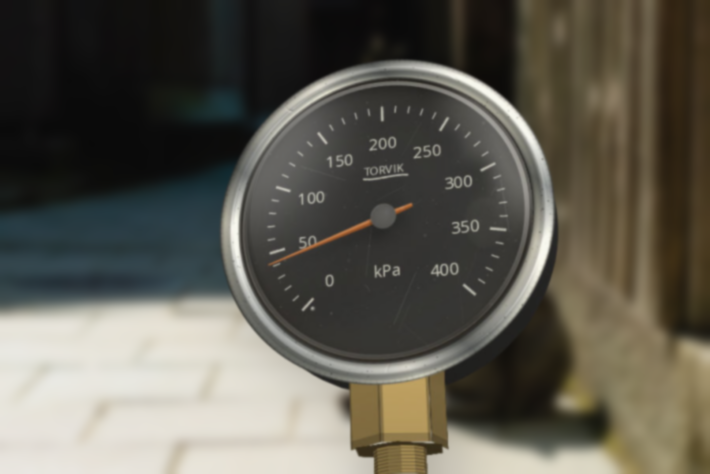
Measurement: **40** kPa
